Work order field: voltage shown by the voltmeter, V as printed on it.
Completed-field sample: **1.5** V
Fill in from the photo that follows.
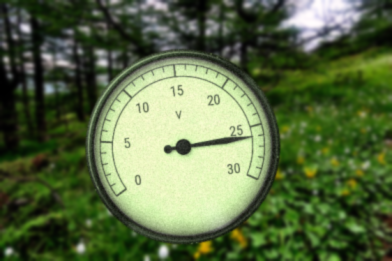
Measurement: **26** V
